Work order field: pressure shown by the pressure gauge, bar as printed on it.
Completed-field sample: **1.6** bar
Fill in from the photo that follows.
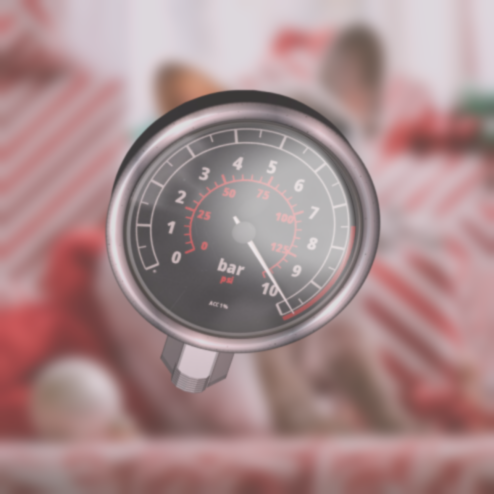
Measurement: **9.75** bar
